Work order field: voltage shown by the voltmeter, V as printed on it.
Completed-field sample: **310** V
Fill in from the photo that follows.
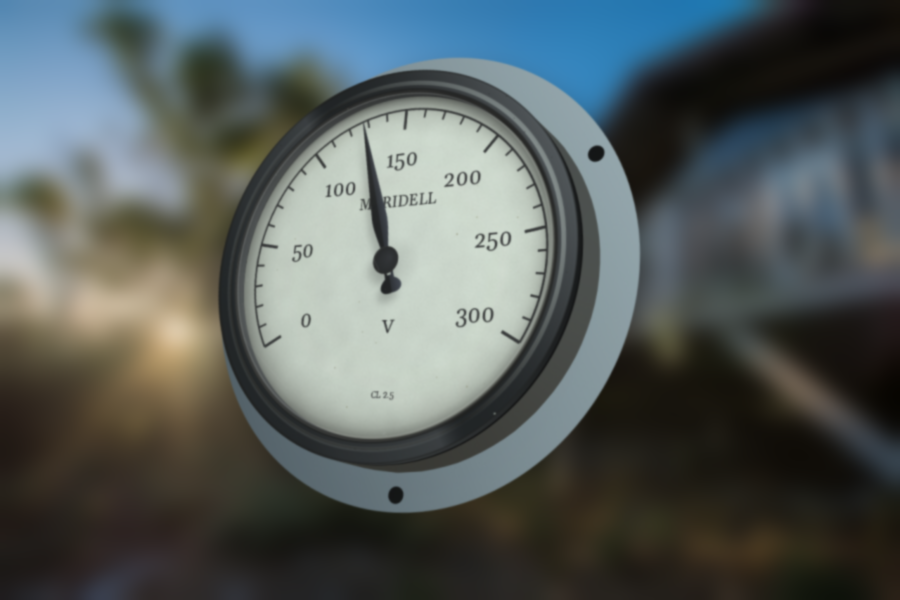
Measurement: **130** V
